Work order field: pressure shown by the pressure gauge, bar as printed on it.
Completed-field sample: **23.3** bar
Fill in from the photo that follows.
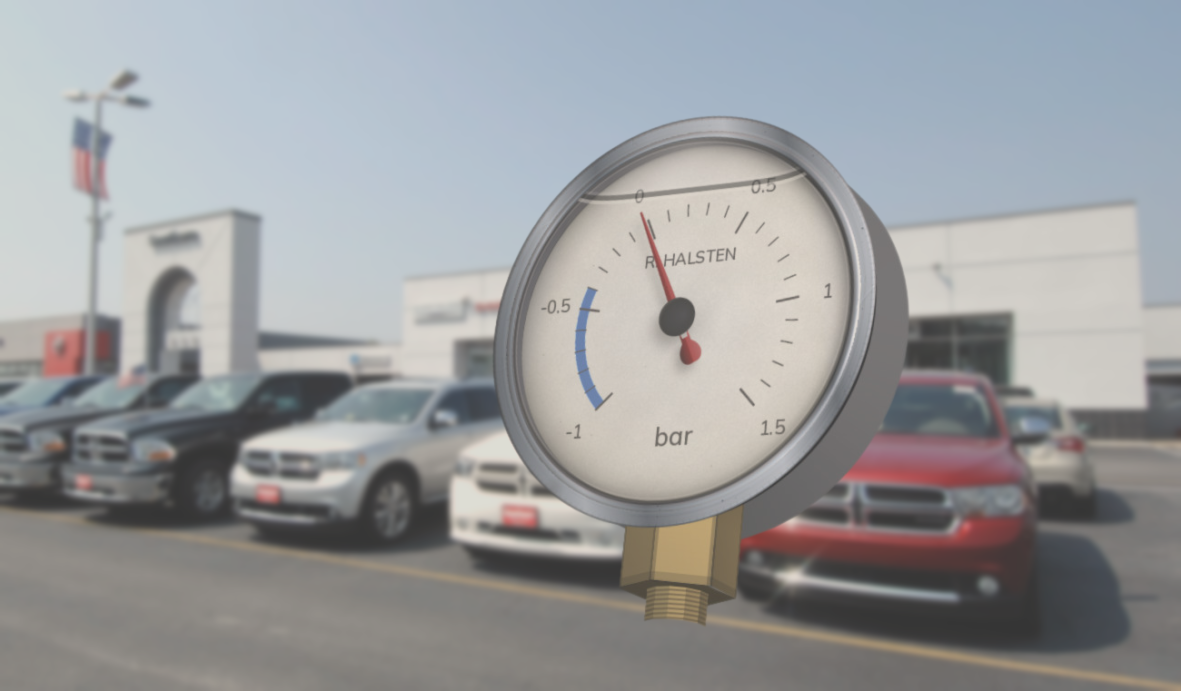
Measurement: **0** bar
